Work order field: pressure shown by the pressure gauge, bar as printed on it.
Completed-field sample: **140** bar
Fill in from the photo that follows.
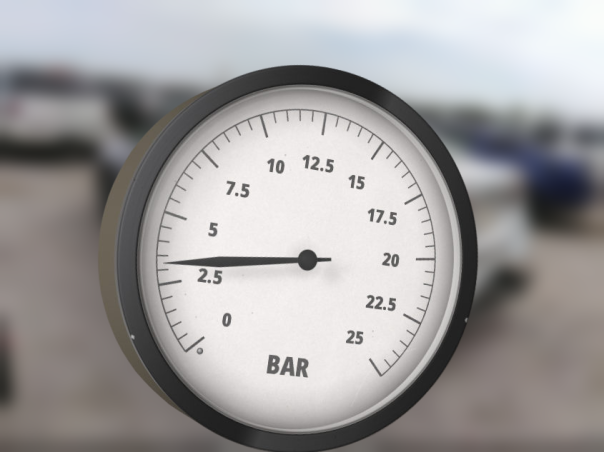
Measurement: **3.25** bar
